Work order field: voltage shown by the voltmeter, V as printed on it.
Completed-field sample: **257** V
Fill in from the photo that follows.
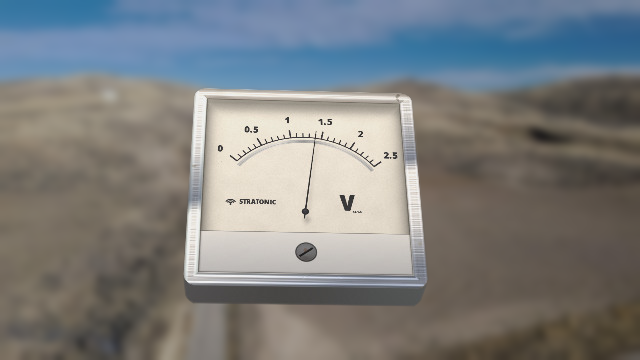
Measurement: **1.4** V
